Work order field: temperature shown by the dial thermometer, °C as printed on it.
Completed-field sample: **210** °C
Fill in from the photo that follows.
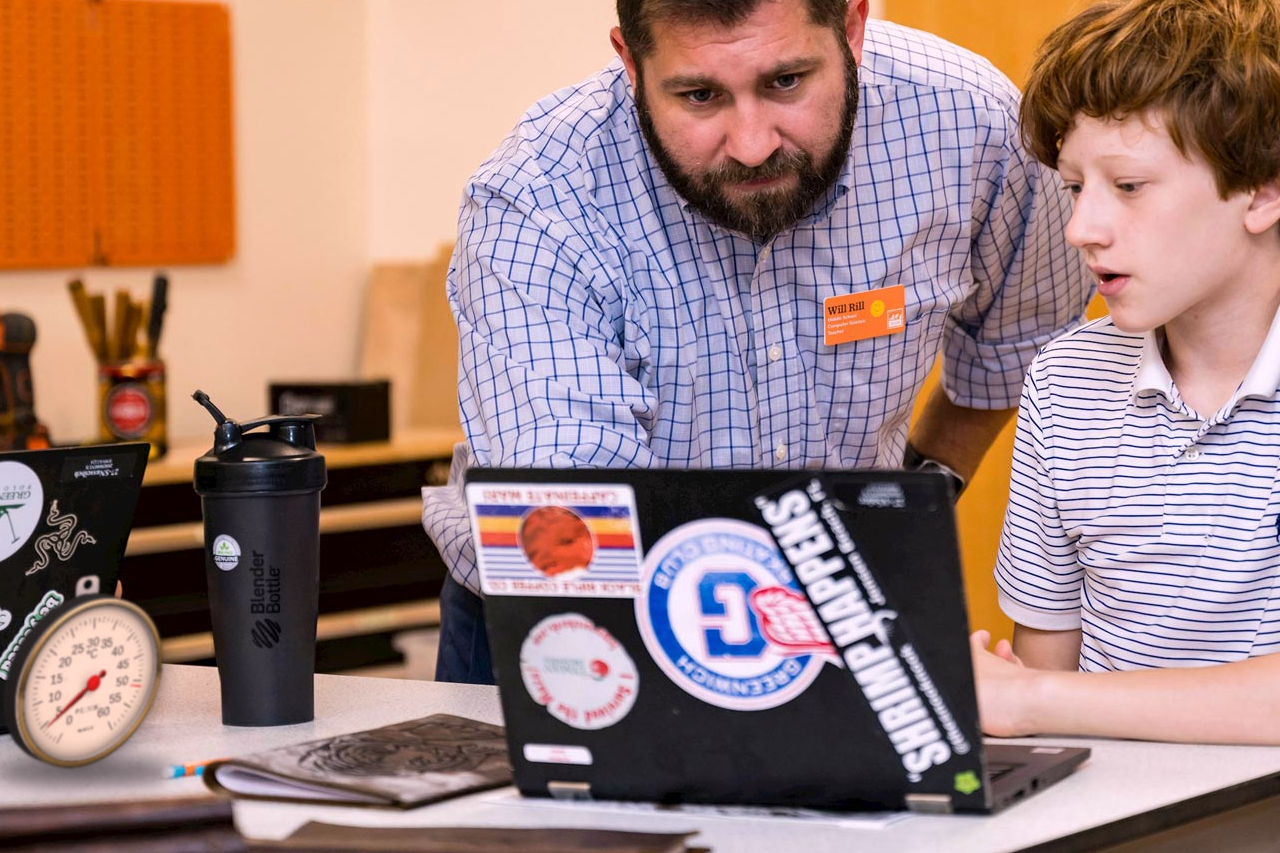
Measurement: **5** °C
